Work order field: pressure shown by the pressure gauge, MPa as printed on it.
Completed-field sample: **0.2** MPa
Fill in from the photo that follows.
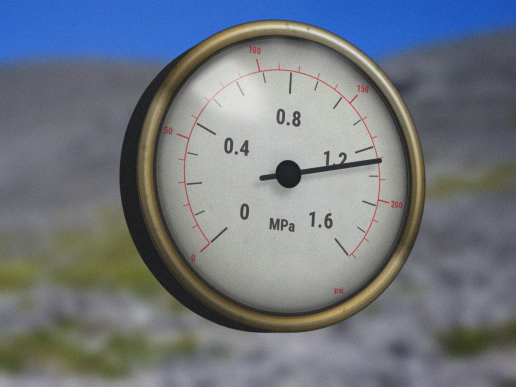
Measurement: **1.25** MPa
